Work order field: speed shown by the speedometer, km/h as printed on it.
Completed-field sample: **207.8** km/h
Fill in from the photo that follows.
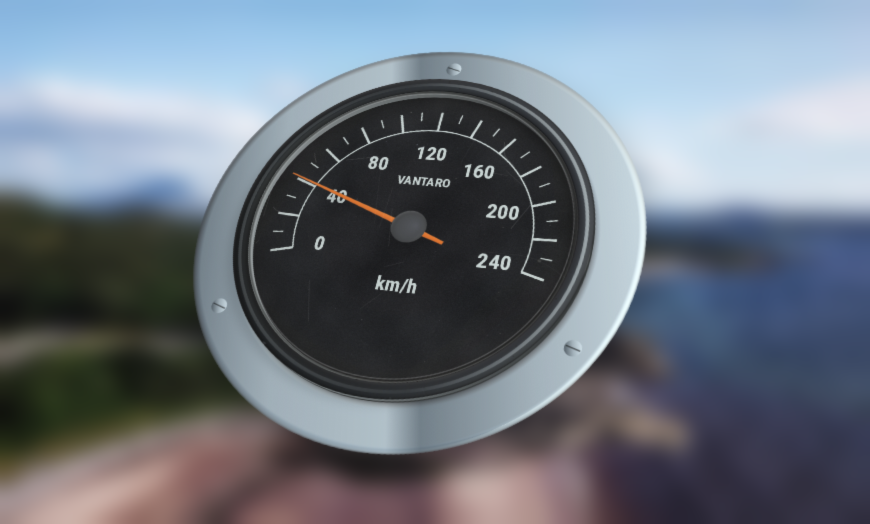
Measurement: **40** km/h
